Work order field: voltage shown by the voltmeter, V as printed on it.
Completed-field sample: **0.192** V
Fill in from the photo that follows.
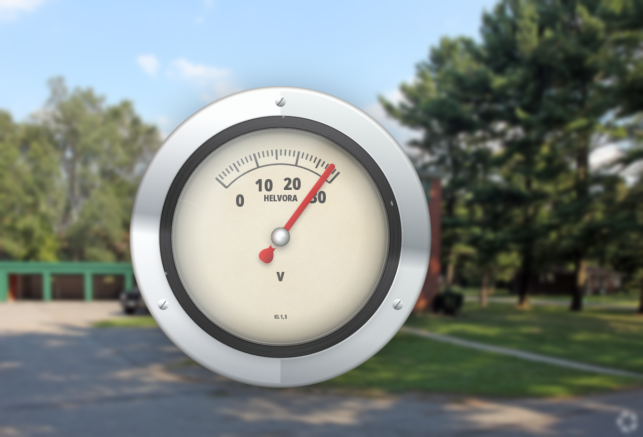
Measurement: **28** V
